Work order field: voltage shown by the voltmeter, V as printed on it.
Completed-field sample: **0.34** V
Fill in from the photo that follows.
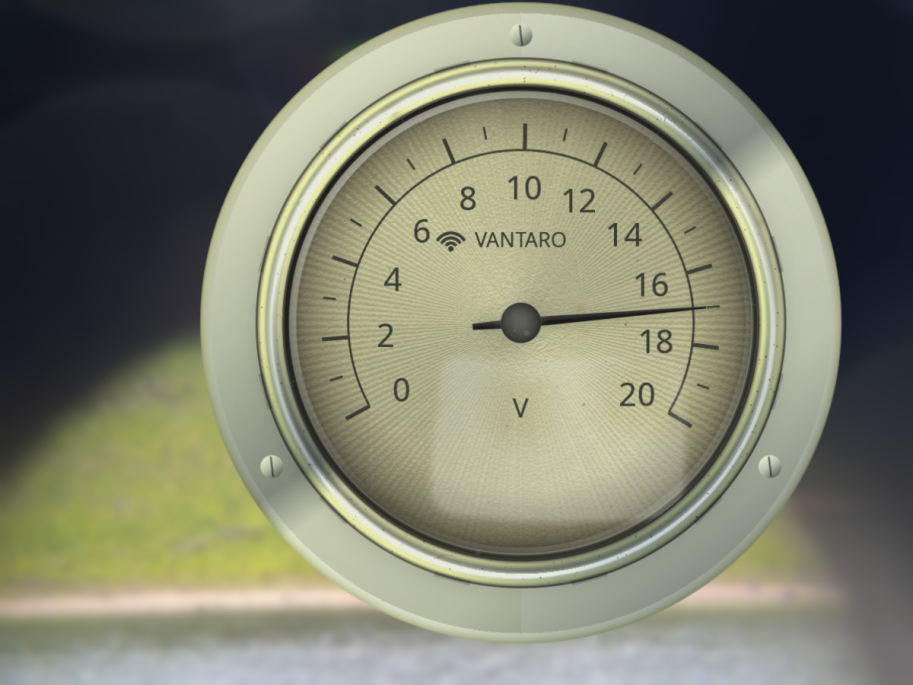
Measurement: **17** V
